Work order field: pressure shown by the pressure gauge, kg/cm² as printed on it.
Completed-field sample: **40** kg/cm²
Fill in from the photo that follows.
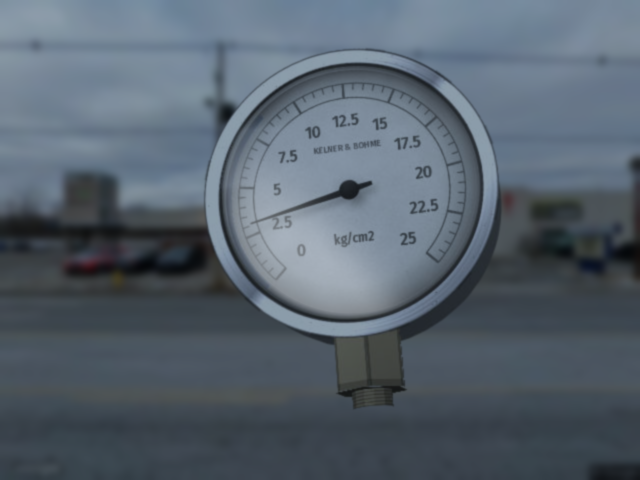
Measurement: **3** kg/cm²
